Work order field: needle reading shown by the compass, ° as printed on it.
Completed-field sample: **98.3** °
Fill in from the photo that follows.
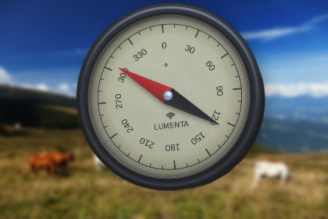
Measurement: **305** °
